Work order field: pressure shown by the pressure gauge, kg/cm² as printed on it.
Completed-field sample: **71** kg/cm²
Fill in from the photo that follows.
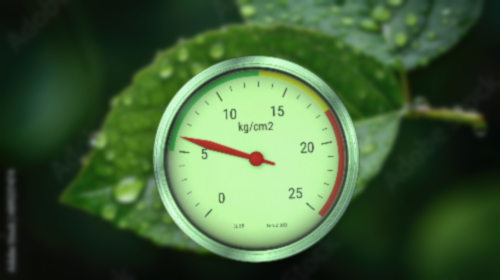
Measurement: **6** kg/cm²
